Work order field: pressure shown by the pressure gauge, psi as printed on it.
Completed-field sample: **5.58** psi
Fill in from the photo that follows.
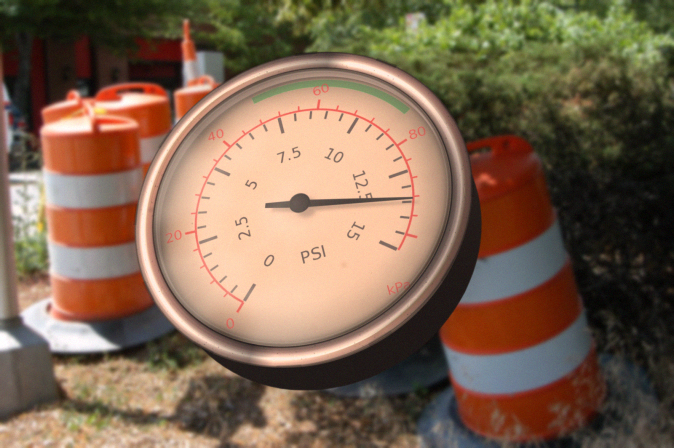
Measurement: **13.5** psi
